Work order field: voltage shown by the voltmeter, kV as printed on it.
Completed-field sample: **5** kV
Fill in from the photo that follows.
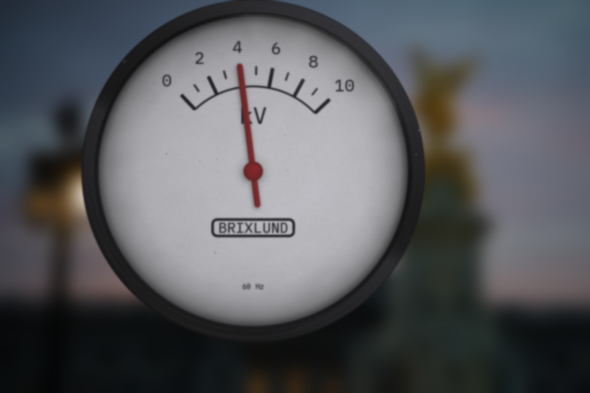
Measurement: **4** kV
